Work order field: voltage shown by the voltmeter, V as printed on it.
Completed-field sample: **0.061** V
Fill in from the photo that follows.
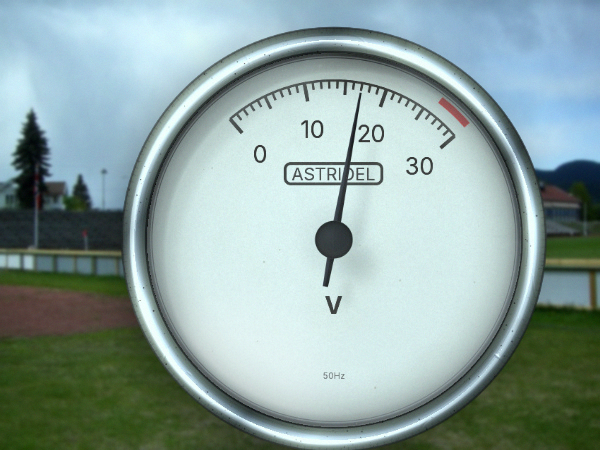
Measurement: **17** V
